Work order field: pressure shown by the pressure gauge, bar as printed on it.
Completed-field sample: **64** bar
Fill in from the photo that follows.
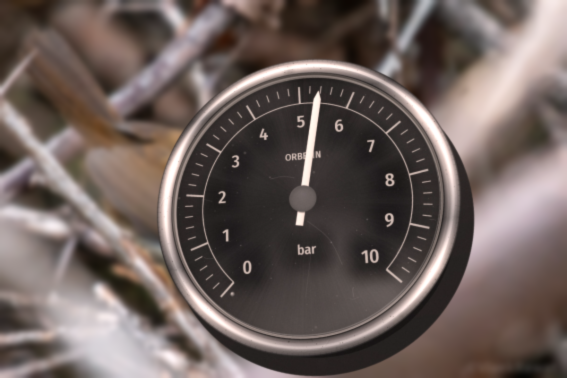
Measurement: **5.4** bar
